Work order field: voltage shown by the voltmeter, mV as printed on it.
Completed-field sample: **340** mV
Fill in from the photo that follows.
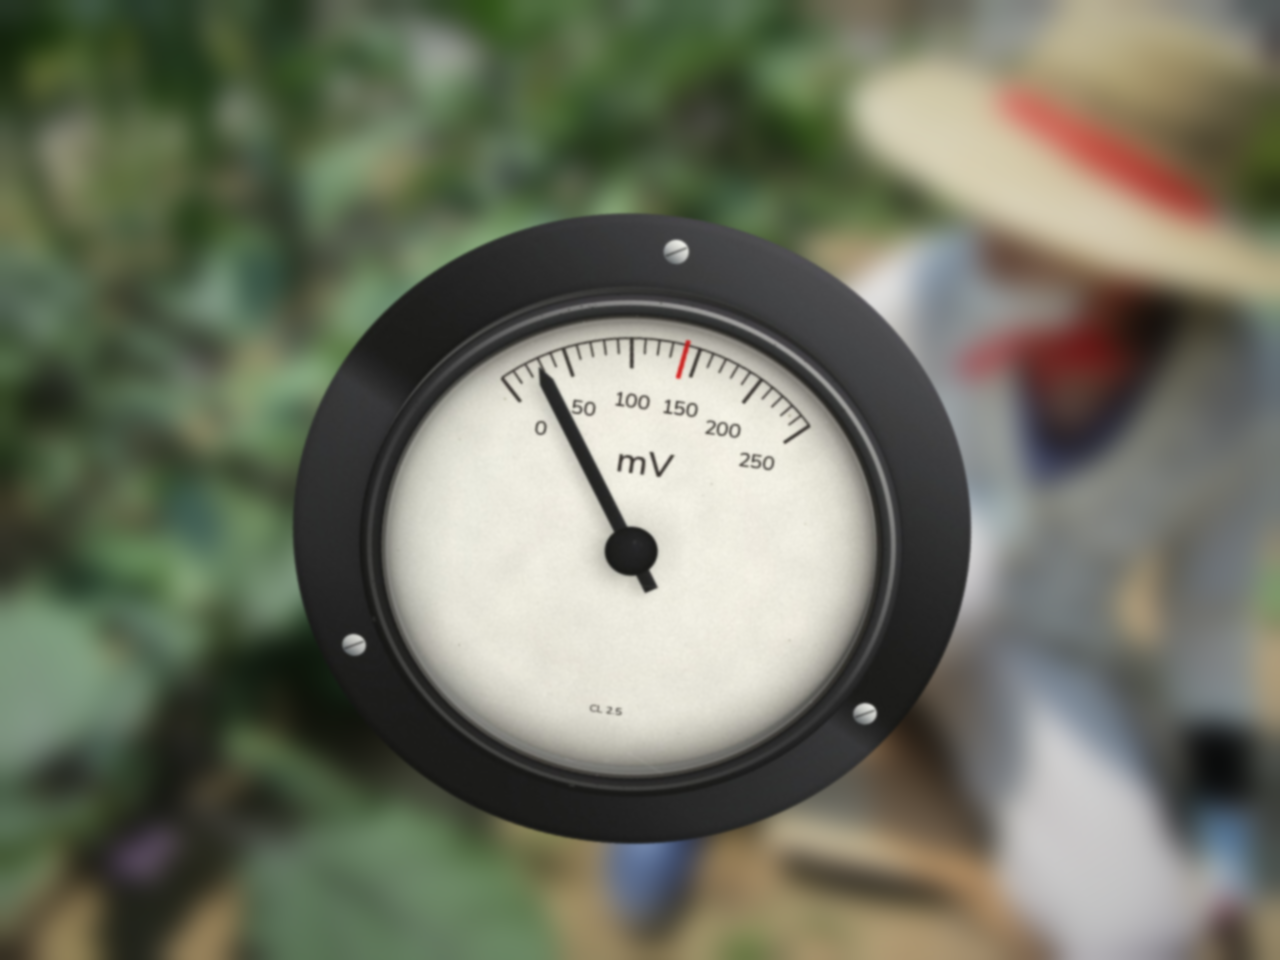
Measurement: **30** mV
